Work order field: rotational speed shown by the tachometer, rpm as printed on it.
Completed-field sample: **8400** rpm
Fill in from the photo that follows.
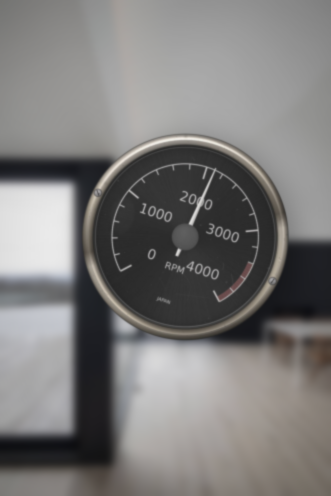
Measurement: **2100** rpm
